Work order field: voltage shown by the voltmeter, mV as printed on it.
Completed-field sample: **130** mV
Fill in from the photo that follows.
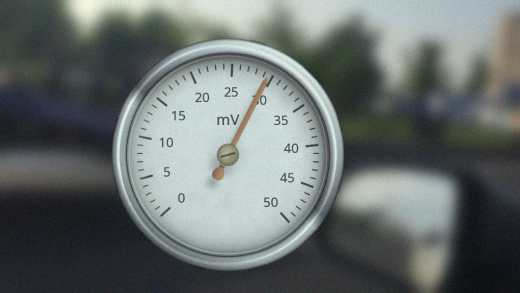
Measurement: **29.5** mV
